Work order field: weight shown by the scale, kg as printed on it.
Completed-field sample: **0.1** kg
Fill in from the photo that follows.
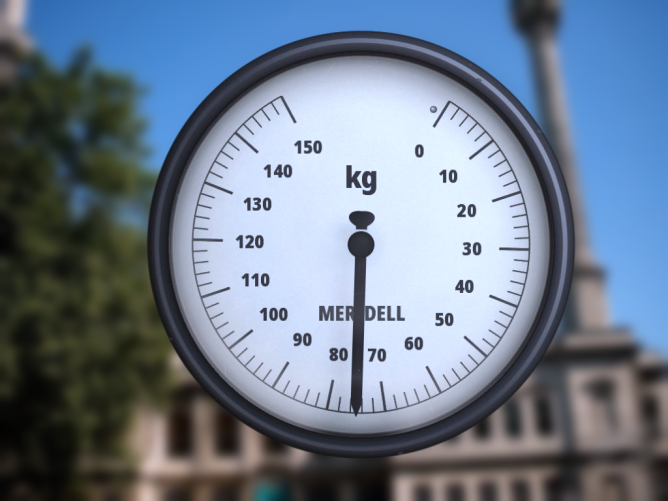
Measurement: **75** kg
